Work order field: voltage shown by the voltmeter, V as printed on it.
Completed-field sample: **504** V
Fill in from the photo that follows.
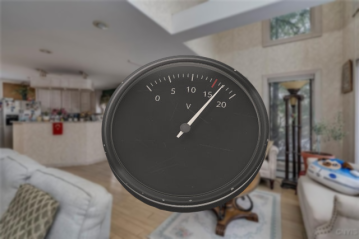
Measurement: **17** V
